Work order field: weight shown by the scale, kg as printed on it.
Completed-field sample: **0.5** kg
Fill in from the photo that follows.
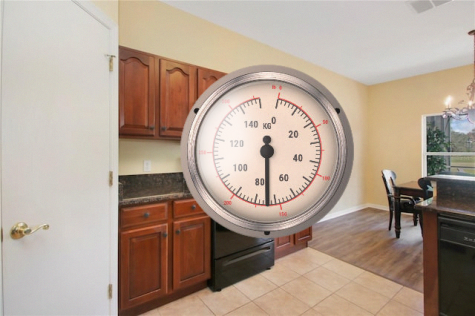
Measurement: **74** kg
